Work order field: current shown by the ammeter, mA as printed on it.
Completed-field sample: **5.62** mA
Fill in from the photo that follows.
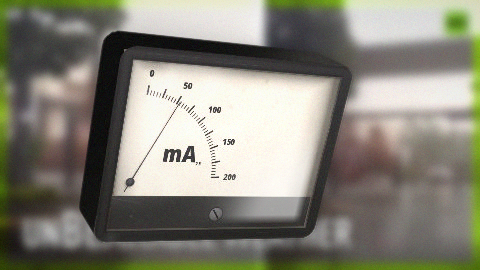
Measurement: **50** mA
